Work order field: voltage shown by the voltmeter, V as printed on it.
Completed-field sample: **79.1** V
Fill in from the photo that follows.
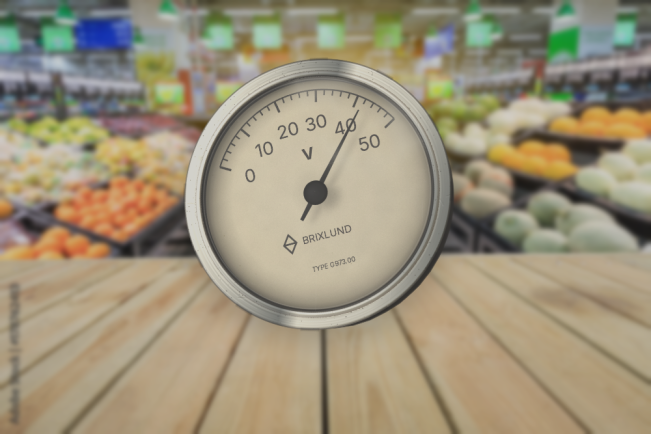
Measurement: **42** V
